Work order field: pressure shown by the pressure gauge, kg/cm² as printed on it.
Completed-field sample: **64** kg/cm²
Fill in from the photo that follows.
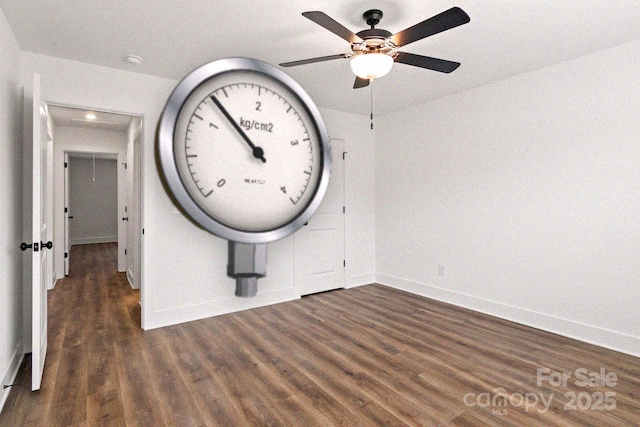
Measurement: **1.3** kg/cm²
